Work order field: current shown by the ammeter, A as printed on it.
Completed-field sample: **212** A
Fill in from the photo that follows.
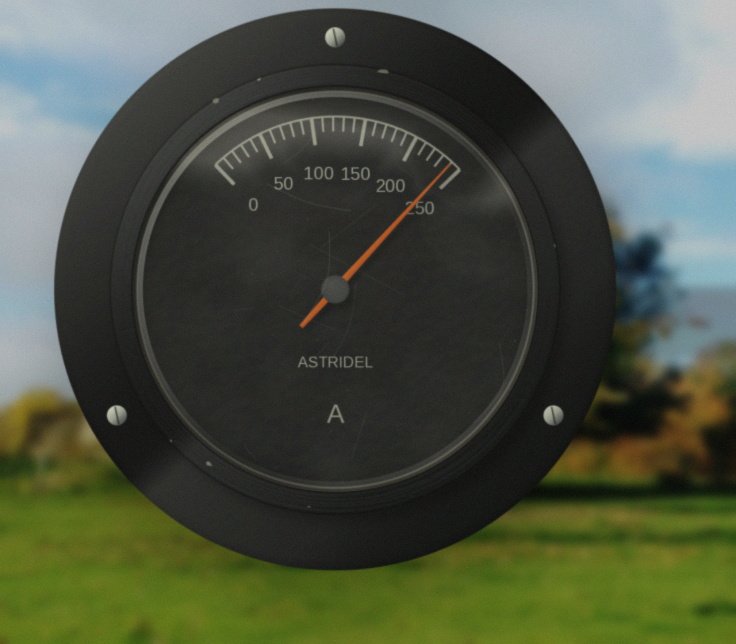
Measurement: **240** A
